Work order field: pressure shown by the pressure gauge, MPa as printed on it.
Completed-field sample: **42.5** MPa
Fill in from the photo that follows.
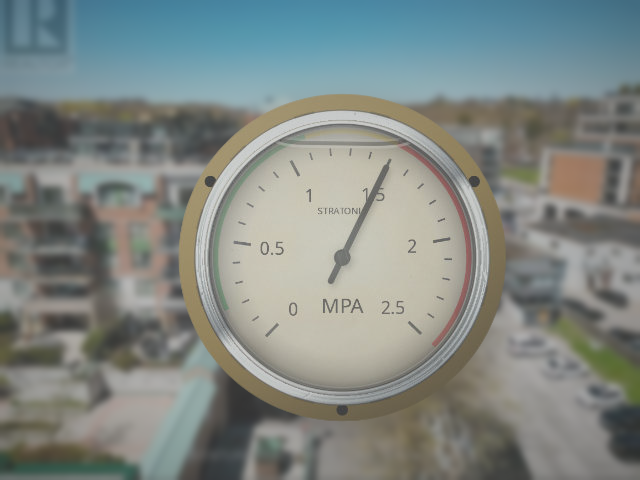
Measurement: **1.5** MPa
